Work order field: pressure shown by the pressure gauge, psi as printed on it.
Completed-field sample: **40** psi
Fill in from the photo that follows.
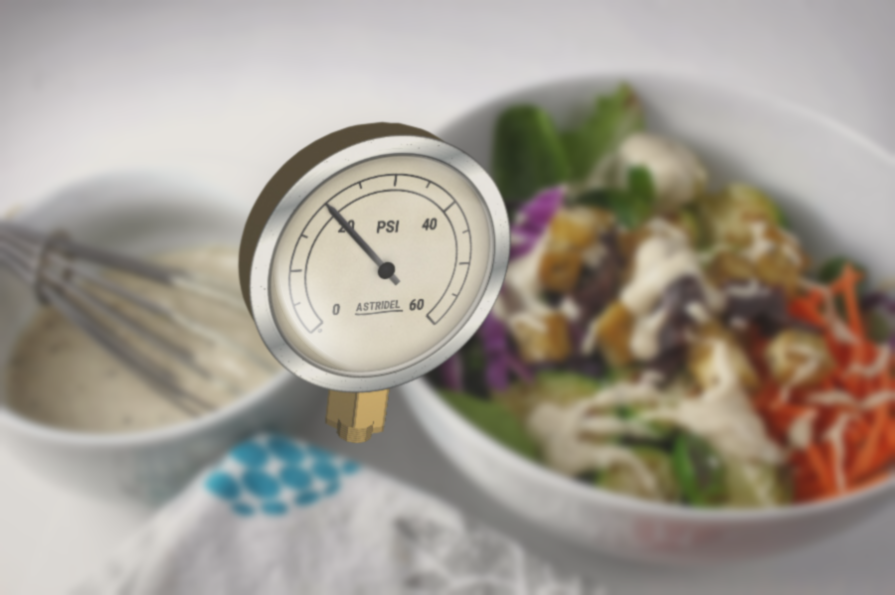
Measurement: **20** psi
